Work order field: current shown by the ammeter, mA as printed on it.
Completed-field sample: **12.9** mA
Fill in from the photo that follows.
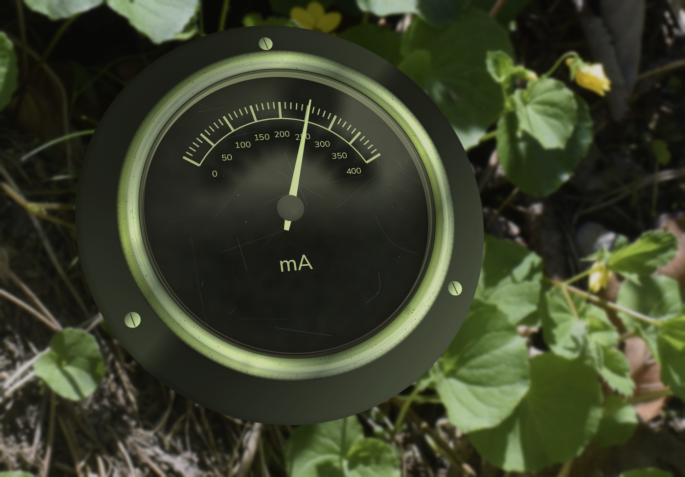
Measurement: **250** mA
